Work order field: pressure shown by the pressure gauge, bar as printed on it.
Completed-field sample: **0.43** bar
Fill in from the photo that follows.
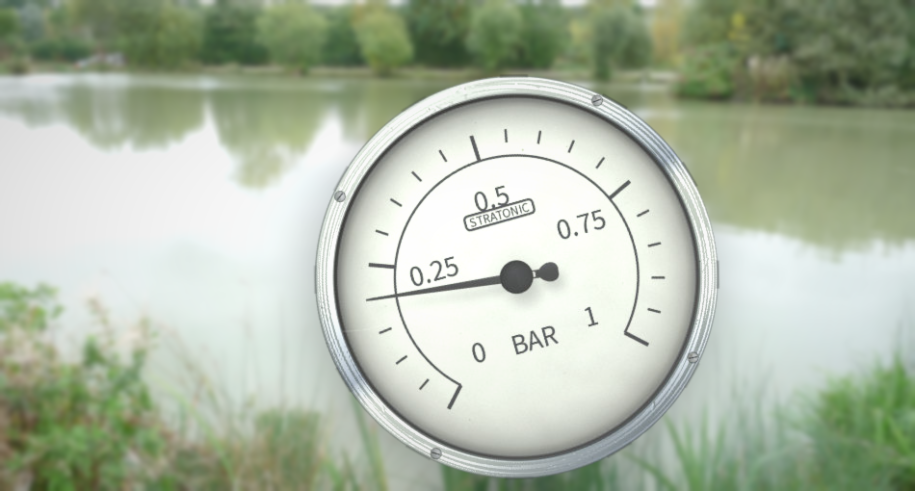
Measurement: **0.2** bar
